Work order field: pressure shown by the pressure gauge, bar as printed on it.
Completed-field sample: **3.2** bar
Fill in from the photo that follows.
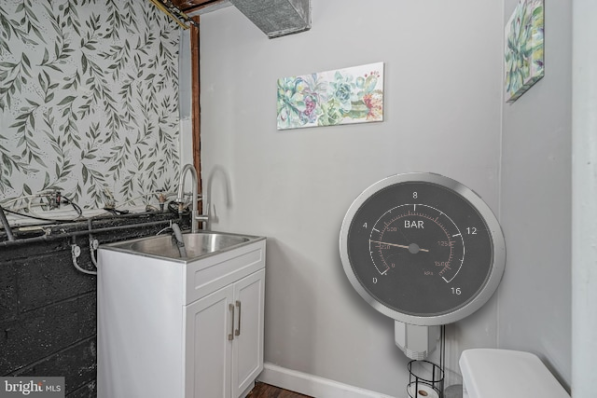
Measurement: **3** bar
